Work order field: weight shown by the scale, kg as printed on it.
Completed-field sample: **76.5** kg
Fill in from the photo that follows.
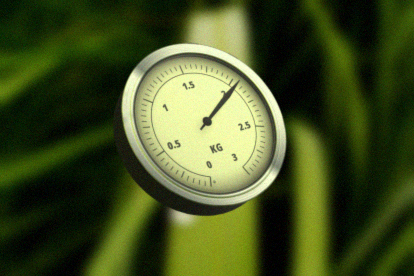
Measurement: **2.05** kg
